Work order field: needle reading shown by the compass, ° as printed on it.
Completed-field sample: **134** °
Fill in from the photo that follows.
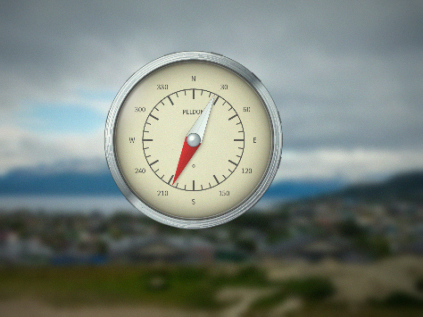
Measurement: **205** °
